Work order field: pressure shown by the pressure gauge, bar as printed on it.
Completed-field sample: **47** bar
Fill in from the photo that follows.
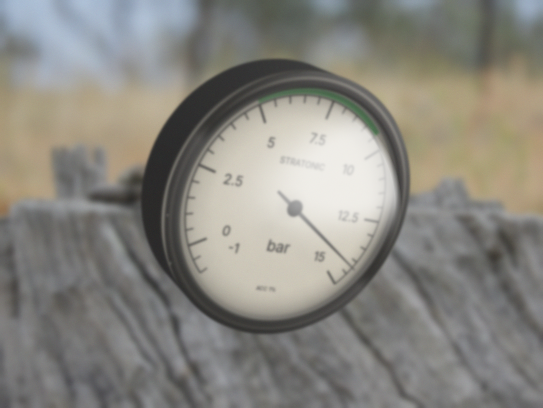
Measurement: **14.25** bar
